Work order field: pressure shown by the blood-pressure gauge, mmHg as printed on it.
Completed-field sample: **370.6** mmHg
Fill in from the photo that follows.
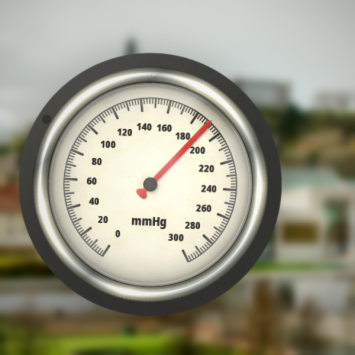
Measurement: **190** mmHg
